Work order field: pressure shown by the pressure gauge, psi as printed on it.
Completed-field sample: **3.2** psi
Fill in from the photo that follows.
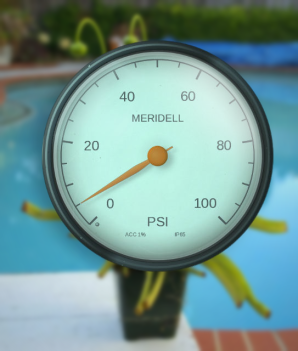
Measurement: **5** psi
